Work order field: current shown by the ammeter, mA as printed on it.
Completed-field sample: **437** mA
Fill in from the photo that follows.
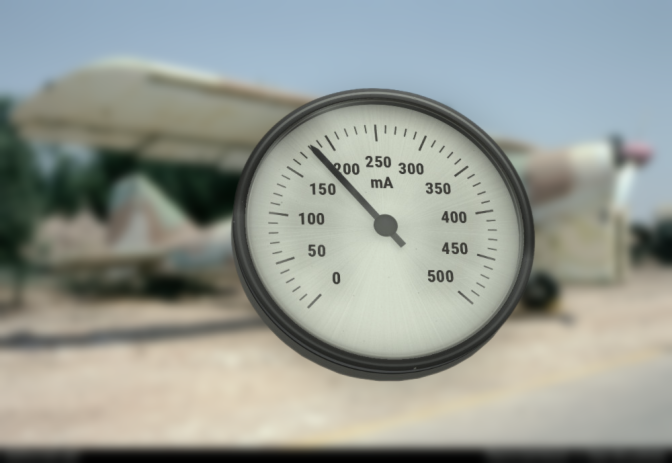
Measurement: **180** mA
